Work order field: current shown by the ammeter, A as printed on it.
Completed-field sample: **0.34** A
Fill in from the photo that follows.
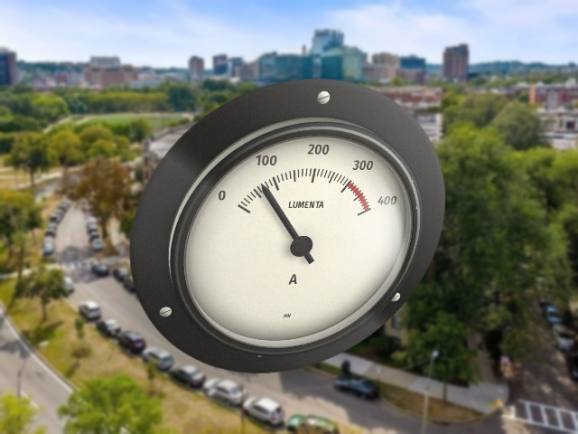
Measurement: **70** A
